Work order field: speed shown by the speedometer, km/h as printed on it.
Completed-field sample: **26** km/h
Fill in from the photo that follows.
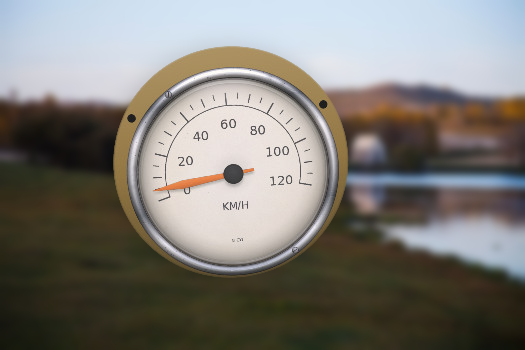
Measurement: **5** km/h
